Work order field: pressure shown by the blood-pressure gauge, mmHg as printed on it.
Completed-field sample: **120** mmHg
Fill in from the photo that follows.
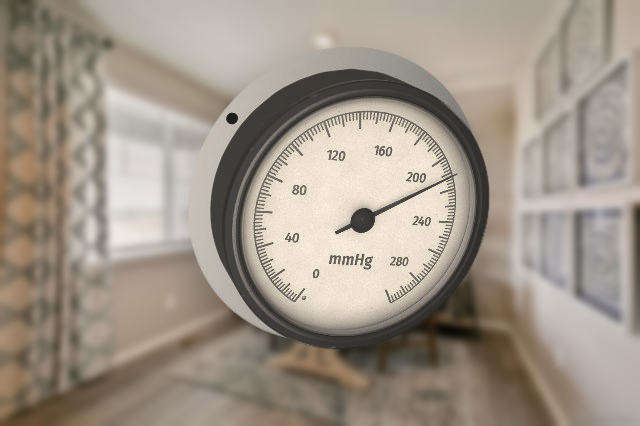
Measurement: **210** mmHg
